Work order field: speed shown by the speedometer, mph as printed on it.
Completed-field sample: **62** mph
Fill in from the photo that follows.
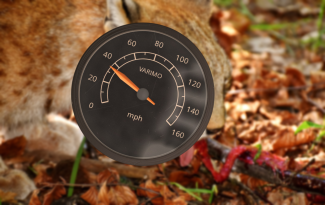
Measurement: **35** mph
